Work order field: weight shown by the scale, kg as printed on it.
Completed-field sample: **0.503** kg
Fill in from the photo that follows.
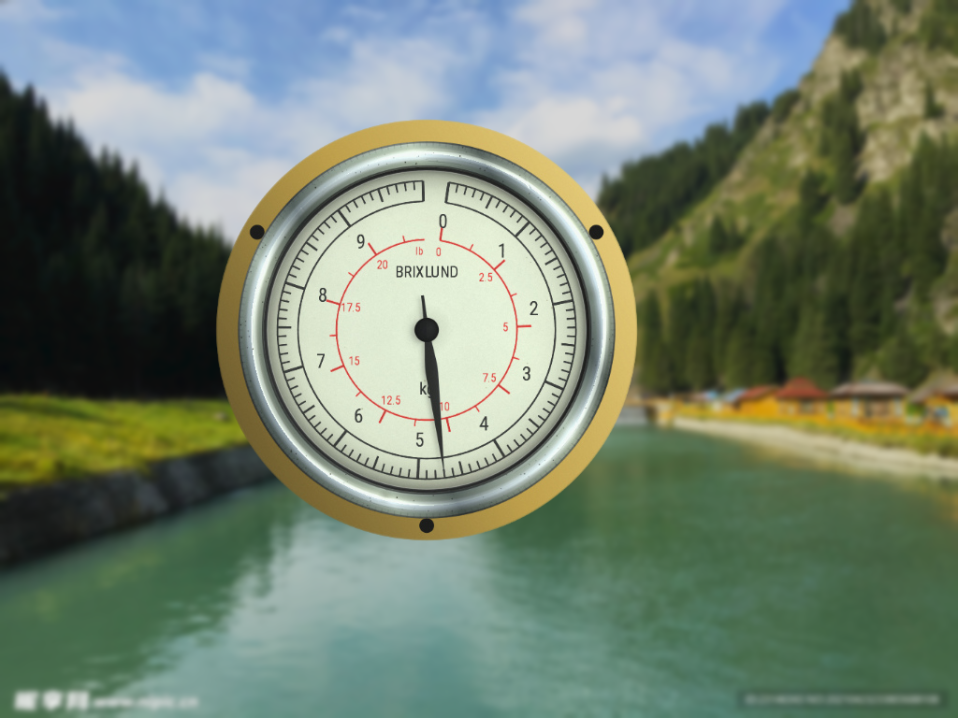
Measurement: **4.7** kg
